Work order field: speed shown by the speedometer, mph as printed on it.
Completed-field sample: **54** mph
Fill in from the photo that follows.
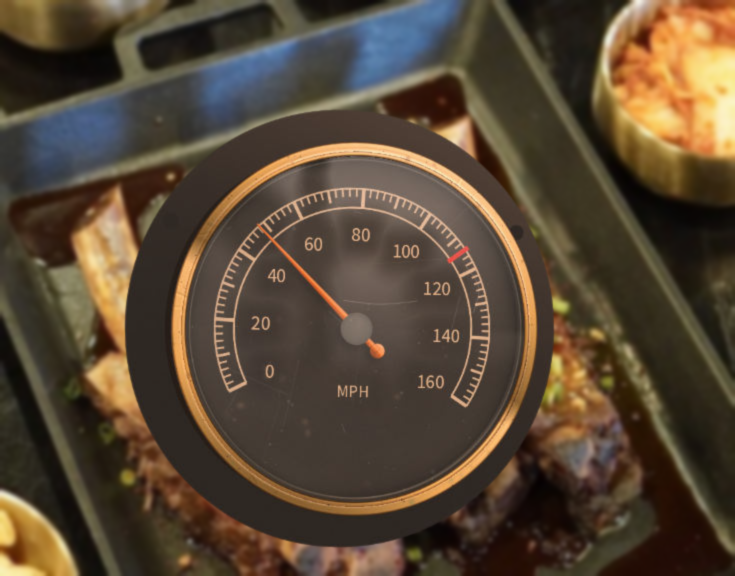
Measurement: **48** mph
